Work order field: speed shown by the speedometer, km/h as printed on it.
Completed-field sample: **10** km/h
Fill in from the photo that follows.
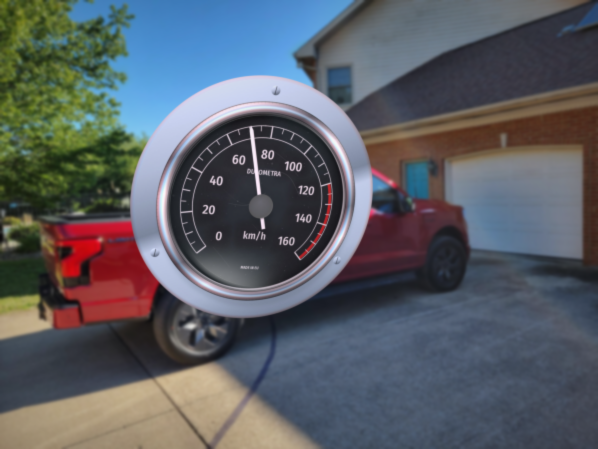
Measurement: **70** km/h
